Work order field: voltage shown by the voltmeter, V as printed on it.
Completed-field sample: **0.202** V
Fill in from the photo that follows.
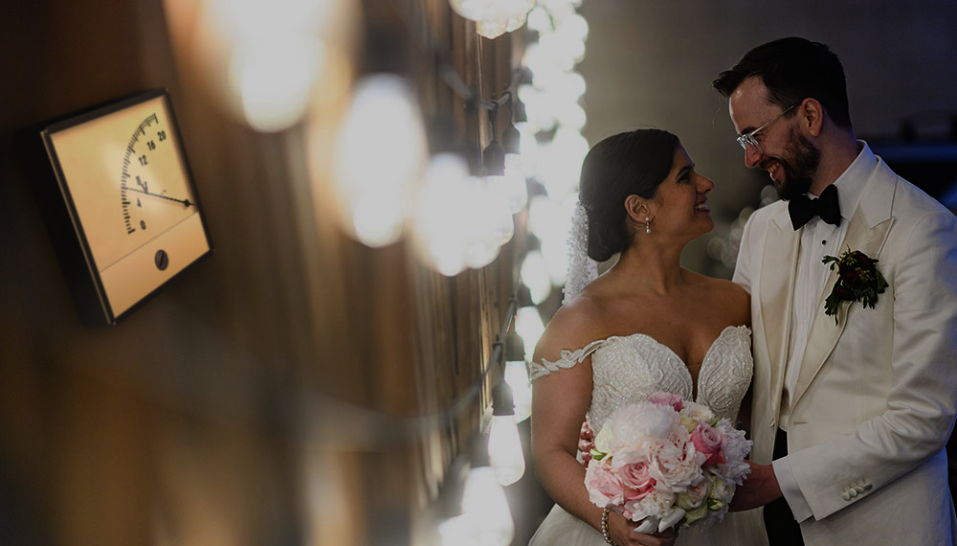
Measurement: **6** V
